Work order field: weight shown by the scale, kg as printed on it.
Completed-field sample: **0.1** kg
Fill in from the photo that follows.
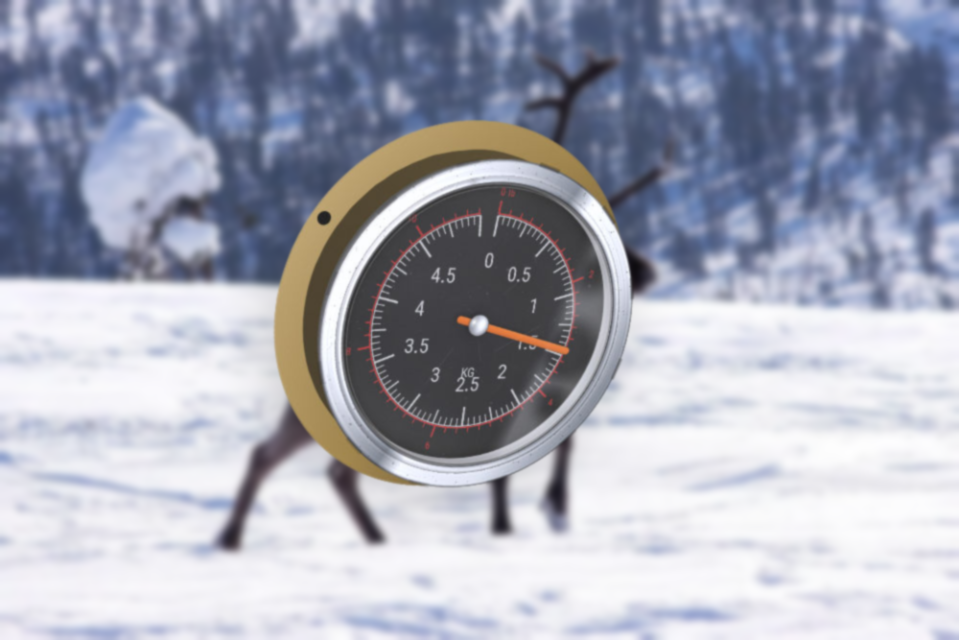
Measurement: **1.45** kg
